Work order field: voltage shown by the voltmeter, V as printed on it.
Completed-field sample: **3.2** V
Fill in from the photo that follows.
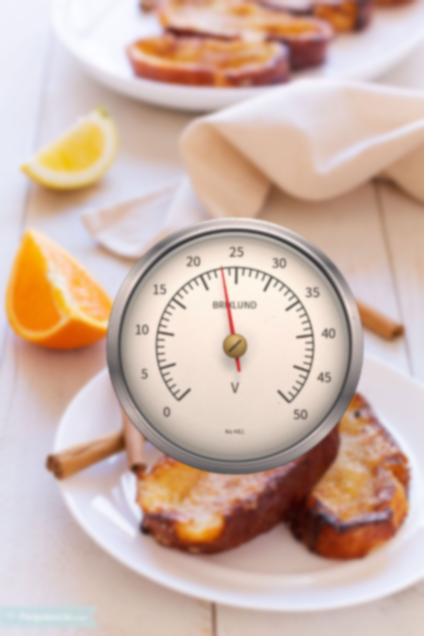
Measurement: **23** V
